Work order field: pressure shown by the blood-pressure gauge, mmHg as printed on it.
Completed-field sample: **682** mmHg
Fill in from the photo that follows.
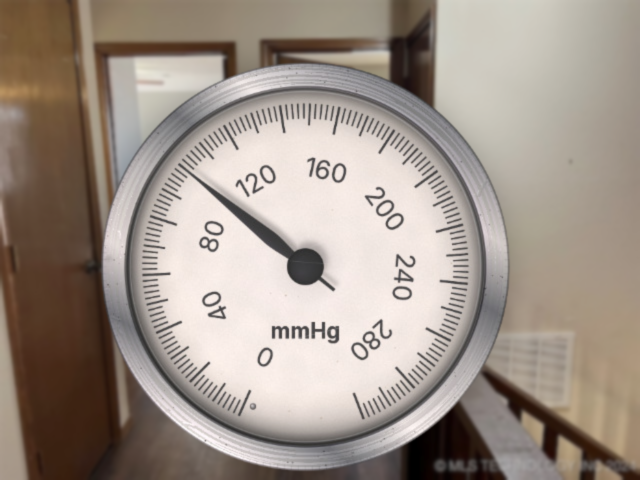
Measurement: **100** mmHg
